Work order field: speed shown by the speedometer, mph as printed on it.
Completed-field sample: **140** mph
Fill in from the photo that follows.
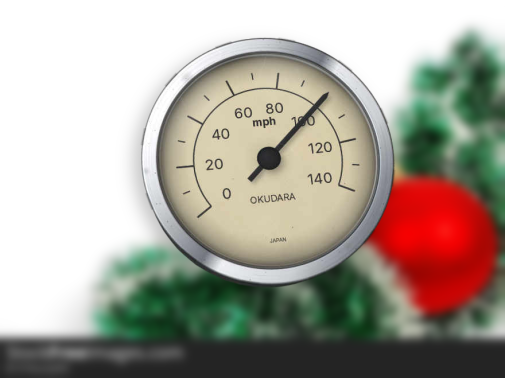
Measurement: **100** mph
